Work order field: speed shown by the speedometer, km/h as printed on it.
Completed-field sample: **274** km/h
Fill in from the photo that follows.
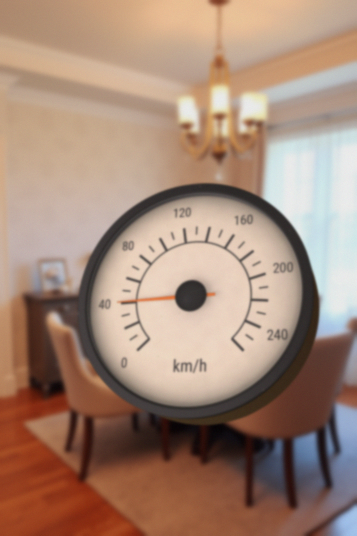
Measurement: **40** km/h
